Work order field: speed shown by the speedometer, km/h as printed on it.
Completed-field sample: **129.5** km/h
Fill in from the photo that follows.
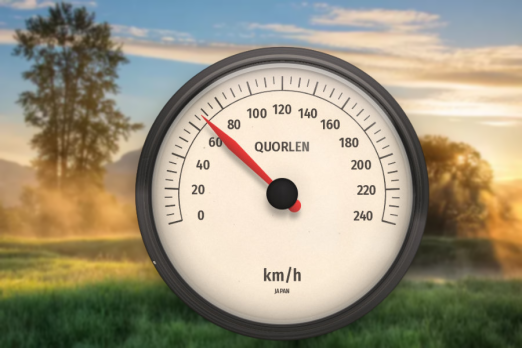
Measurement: **67.5** km/h
